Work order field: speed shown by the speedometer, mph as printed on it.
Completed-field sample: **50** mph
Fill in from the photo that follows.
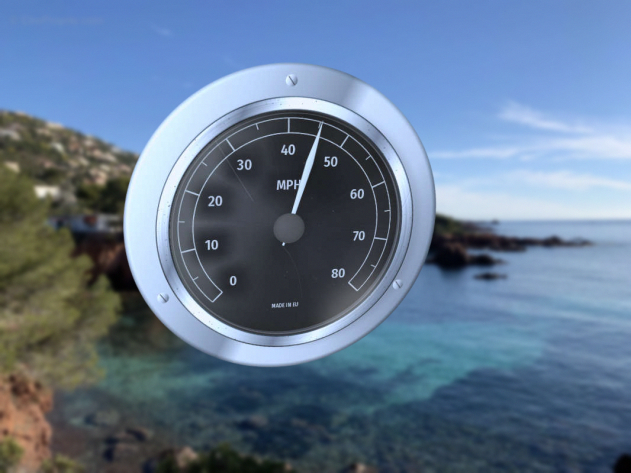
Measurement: **45** mph
